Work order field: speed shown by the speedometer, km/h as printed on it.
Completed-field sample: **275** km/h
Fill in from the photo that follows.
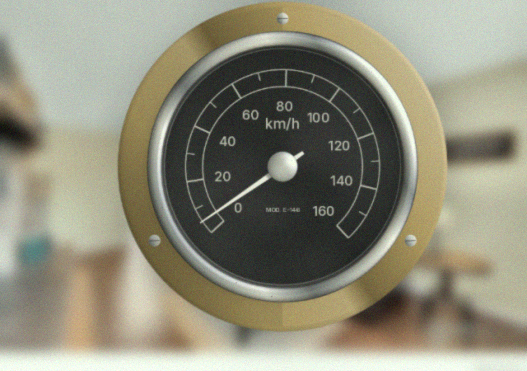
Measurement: **5** km/h
